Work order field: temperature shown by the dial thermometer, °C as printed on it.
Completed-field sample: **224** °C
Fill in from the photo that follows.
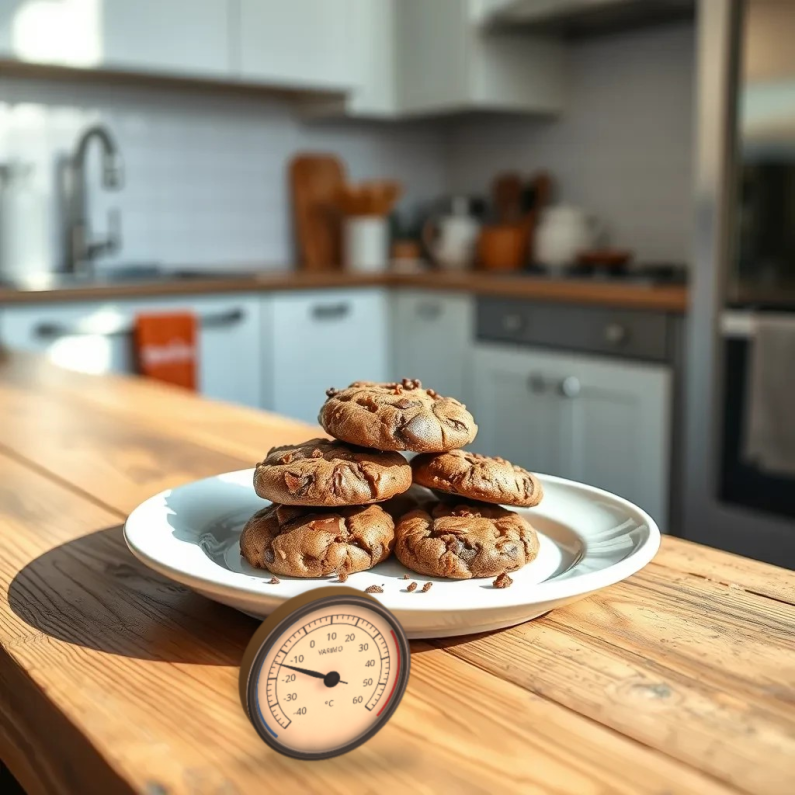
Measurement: **-14** °C
